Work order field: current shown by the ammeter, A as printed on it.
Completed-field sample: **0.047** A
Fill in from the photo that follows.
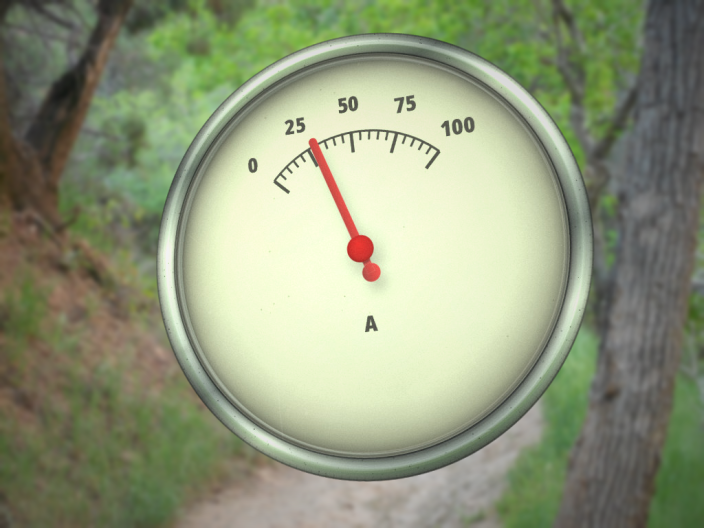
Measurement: **30** A
